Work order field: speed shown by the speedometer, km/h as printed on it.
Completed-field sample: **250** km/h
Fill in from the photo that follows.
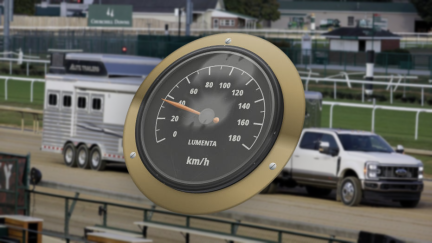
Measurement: **35** km/h
